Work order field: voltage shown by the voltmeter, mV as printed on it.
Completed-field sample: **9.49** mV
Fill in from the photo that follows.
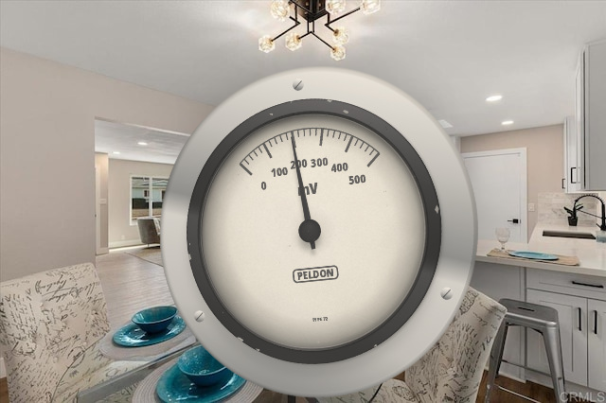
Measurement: **200** mV
